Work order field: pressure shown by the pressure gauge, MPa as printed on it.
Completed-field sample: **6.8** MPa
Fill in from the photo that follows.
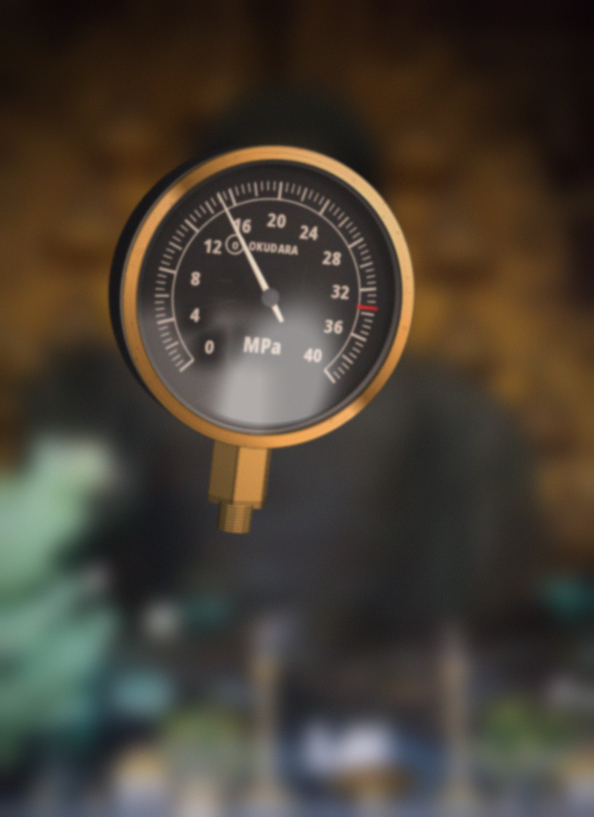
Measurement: **15** MPa
